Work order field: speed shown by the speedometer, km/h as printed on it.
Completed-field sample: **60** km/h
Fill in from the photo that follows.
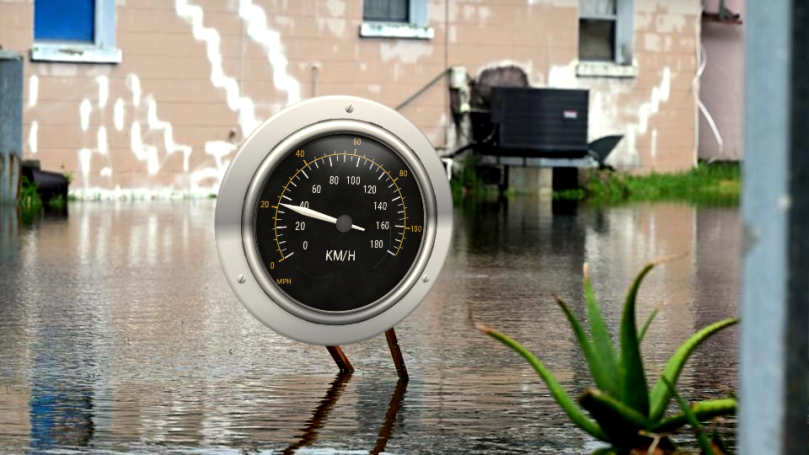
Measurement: **35** km/h
